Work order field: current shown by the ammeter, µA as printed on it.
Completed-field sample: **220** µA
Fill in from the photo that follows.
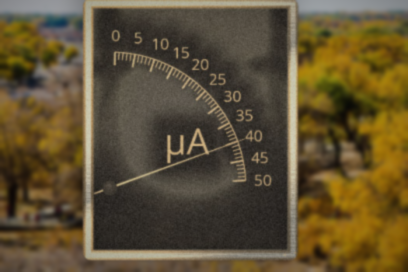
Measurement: **40** µA
